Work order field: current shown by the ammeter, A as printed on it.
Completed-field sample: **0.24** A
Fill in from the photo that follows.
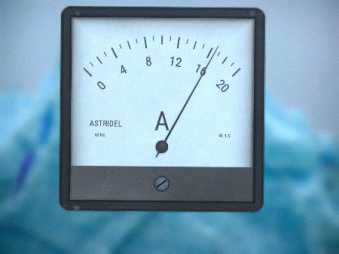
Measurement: **16.5** A
